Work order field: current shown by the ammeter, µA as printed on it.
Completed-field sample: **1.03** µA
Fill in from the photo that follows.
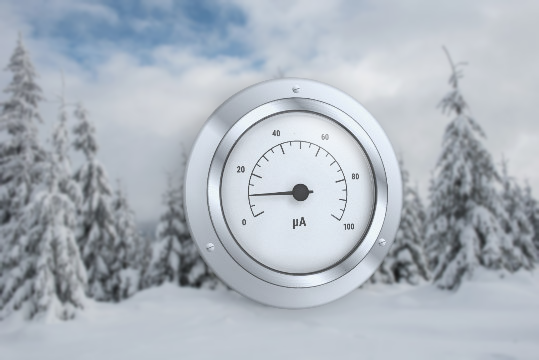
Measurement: **10** µA
